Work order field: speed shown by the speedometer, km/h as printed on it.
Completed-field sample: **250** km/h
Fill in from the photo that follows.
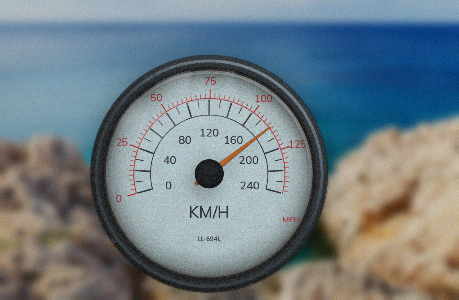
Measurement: **180** km/h
